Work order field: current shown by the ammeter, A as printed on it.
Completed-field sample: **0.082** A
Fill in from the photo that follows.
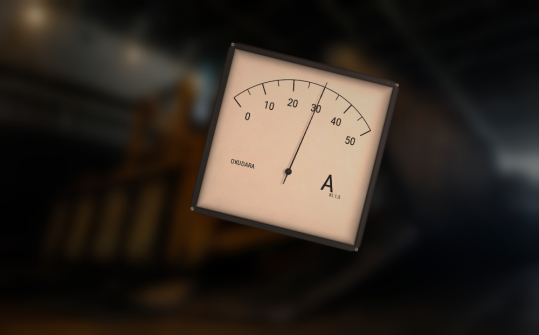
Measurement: **30** A
